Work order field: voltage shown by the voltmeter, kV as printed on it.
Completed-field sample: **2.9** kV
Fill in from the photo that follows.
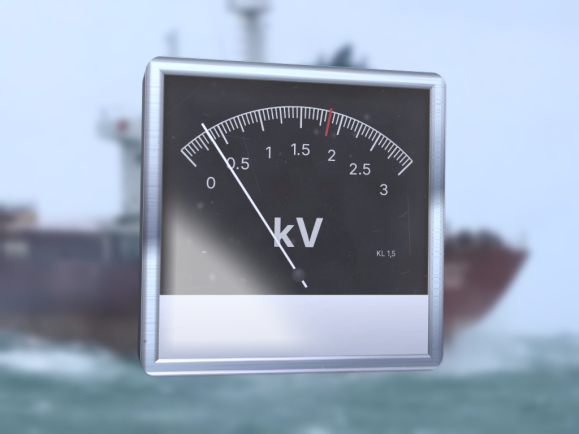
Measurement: **0.35** kV
